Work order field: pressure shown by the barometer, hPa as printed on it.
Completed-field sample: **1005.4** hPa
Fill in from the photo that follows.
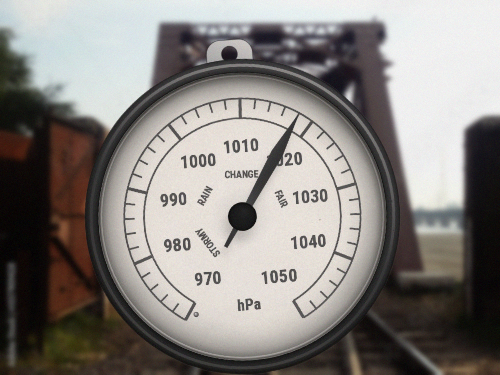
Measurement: **1018** hPa
